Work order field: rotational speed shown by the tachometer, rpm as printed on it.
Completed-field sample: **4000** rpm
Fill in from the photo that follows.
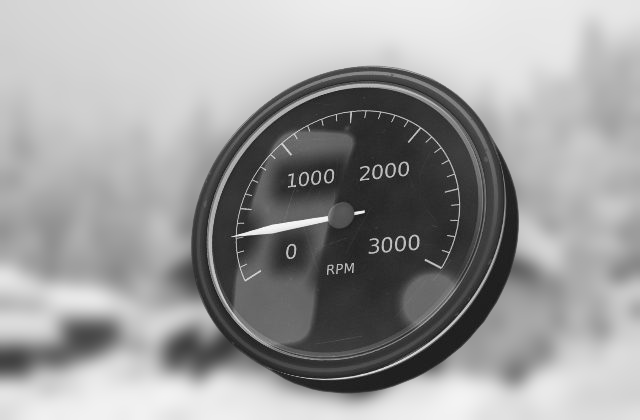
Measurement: **300** rpm
